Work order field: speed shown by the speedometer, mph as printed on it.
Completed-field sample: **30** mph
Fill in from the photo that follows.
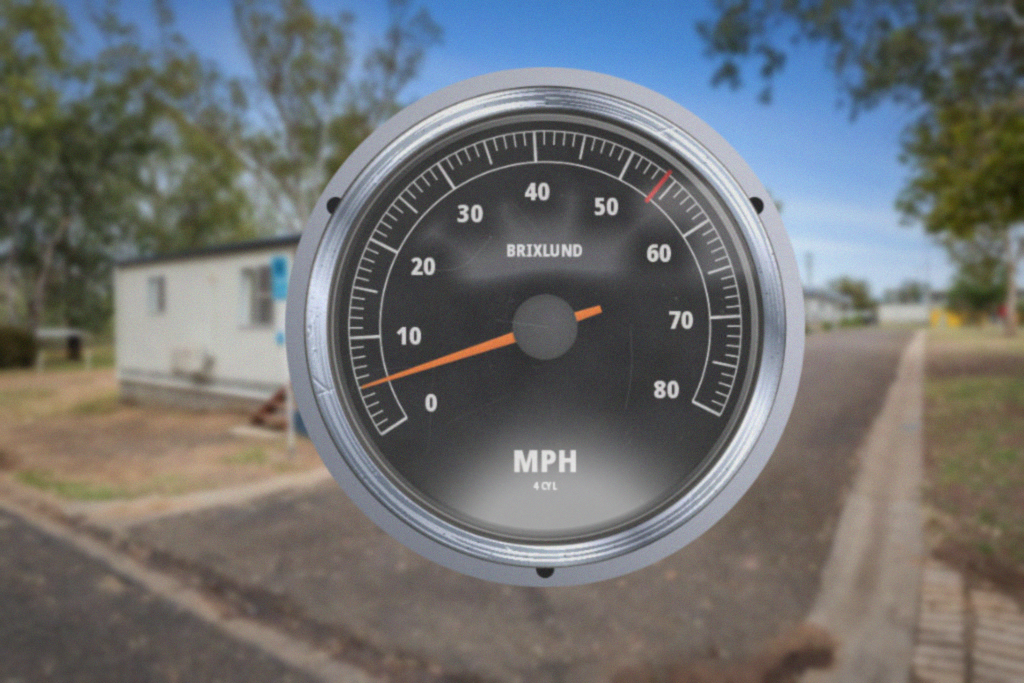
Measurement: **5** mph
